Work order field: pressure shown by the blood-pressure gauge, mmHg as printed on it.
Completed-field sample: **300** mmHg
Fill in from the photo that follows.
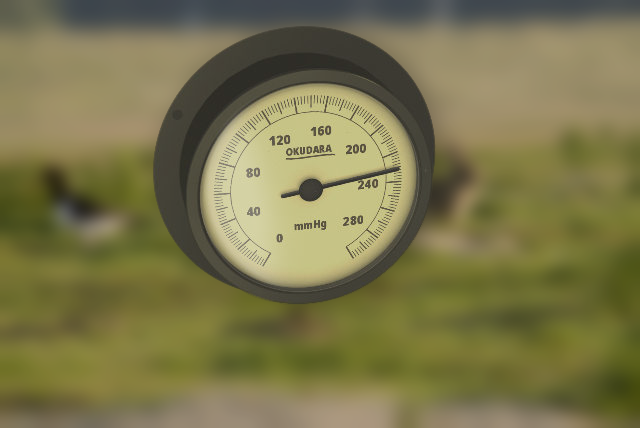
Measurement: **230** mmHg
